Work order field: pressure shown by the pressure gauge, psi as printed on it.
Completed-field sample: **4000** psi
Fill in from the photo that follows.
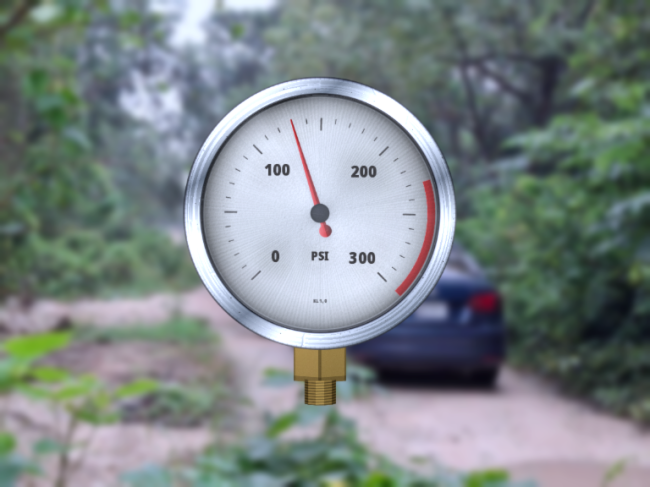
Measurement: **130** psi
